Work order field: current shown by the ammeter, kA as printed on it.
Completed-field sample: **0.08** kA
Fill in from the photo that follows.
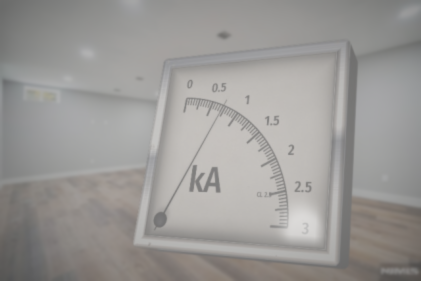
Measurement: **0.75** kA
